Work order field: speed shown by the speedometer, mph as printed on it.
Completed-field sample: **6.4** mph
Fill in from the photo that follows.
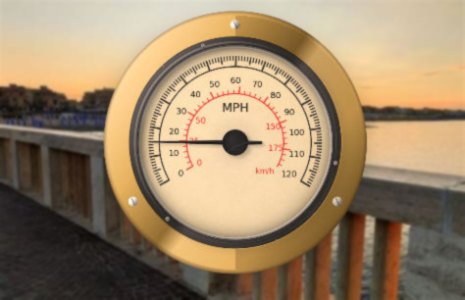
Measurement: **15** mph
